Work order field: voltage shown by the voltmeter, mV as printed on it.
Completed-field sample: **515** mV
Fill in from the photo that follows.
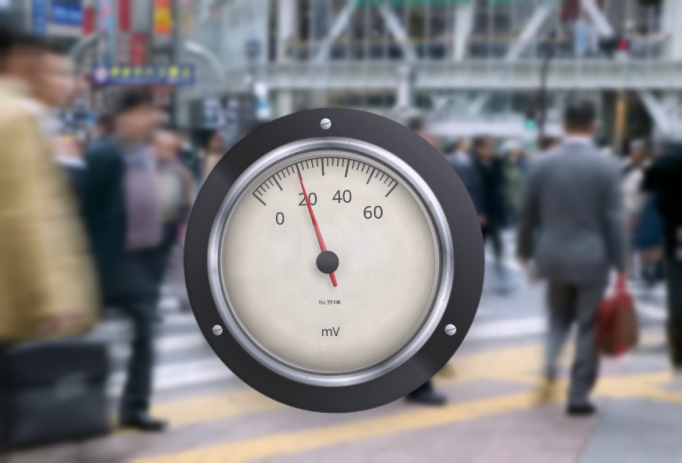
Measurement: **20** mV
